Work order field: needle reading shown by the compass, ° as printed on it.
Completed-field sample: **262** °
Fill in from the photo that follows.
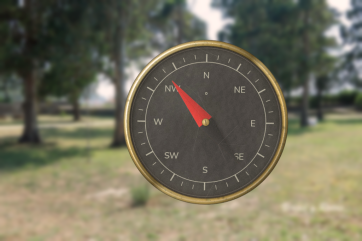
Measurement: **320** °
